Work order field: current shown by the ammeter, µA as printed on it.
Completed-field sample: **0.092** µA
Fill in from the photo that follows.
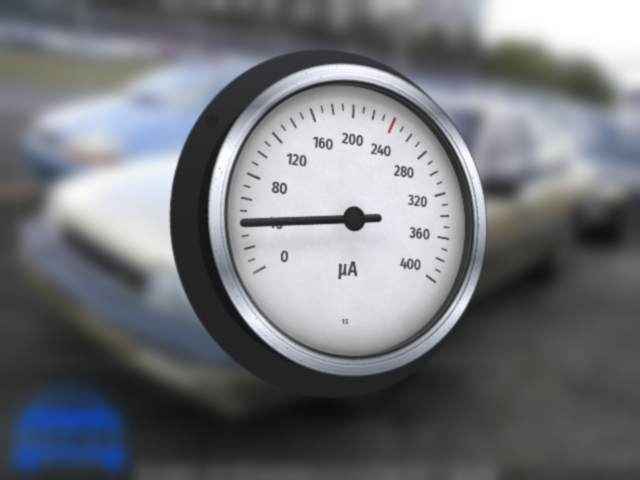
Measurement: **40** µA
